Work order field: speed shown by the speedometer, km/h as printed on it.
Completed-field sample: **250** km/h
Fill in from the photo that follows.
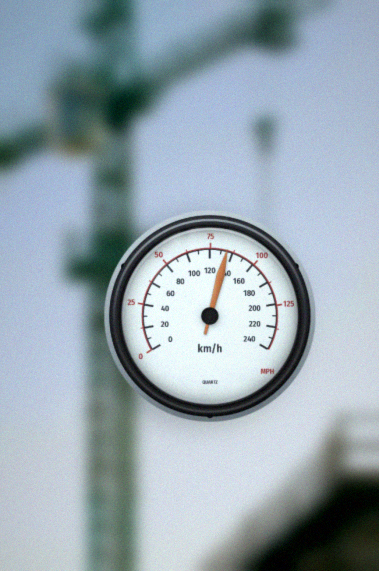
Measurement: **135** km/h
